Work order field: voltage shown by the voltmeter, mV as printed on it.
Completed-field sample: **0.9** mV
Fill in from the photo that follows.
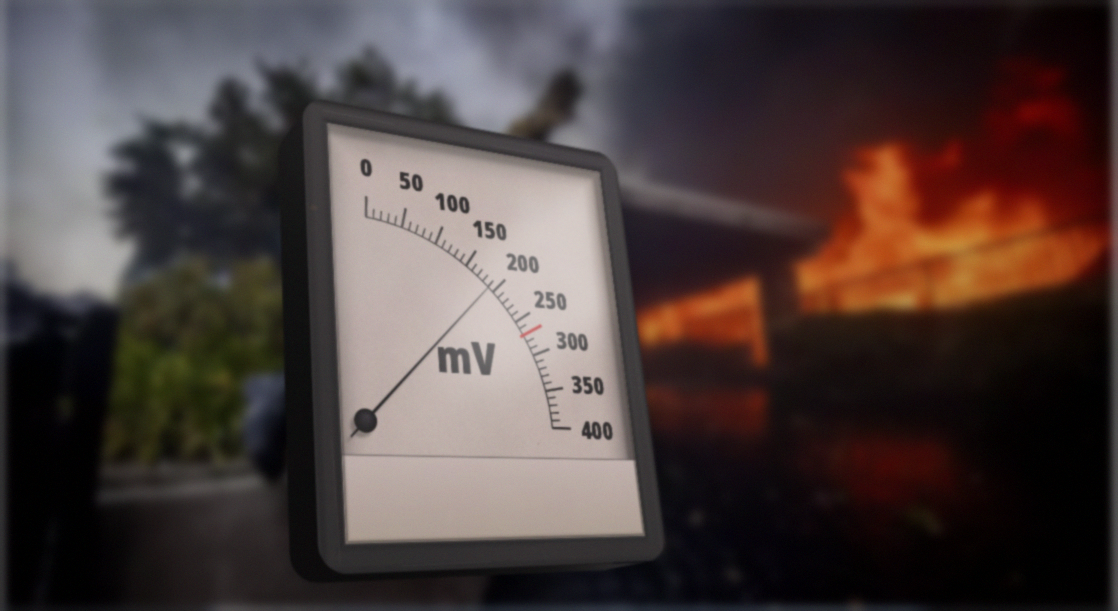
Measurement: **190** mV
